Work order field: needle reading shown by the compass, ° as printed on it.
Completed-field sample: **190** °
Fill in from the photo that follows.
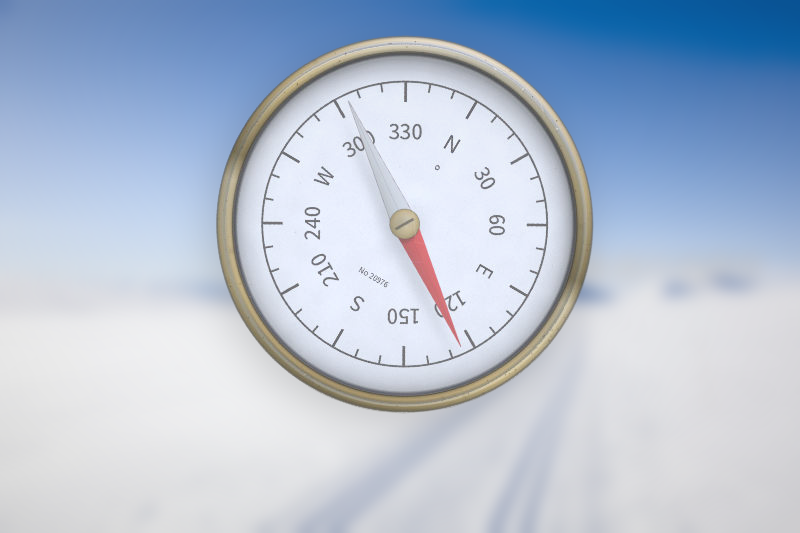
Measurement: **125** °
